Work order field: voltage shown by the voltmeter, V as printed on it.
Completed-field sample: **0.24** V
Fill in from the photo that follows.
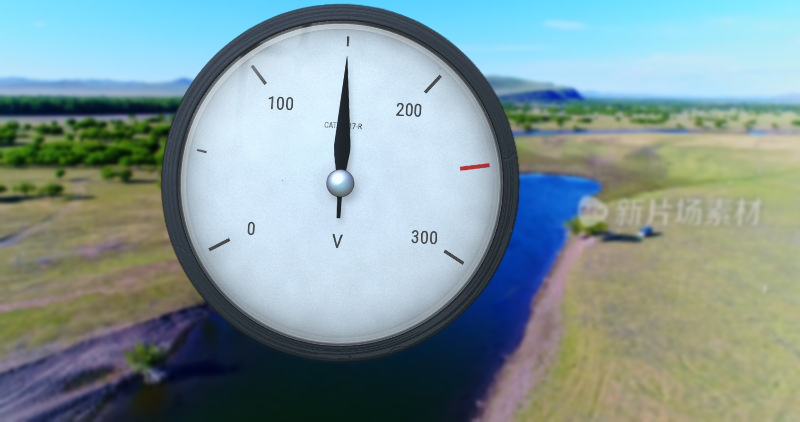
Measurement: **150** V
